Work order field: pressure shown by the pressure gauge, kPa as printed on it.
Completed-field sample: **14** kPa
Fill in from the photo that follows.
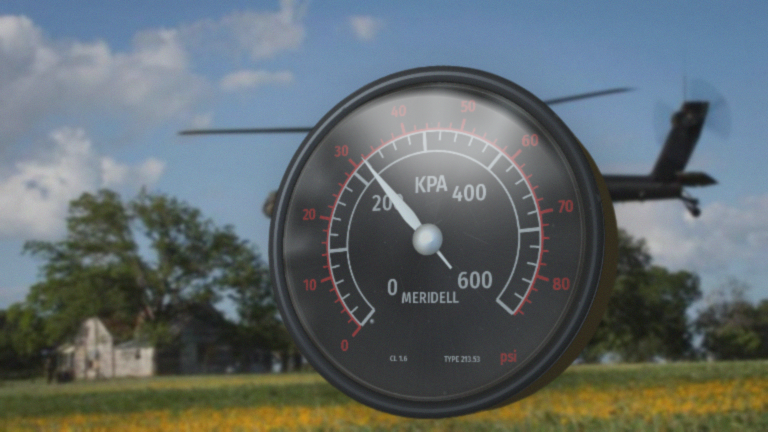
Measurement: **220** kPa
